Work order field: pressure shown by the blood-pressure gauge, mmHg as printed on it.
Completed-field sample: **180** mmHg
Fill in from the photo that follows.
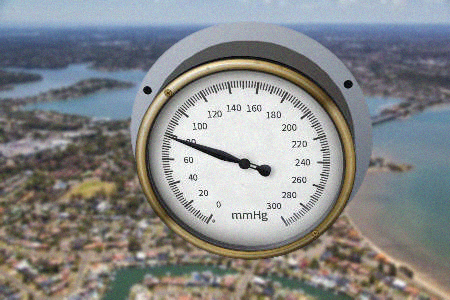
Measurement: **80** mmHg
